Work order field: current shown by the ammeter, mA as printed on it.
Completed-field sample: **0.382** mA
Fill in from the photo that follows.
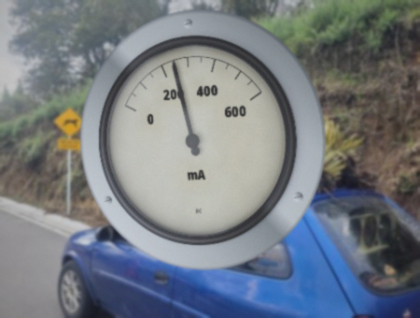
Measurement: **250** mA
